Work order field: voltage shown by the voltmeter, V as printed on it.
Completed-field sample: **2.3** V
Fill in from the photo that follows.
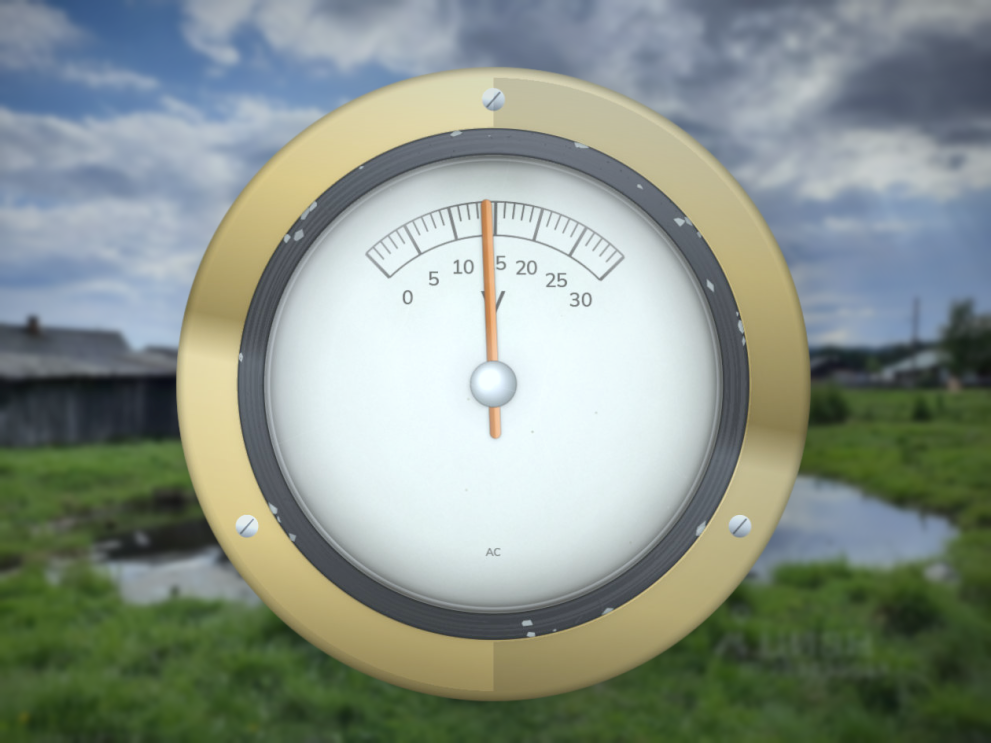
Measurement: **14** V
